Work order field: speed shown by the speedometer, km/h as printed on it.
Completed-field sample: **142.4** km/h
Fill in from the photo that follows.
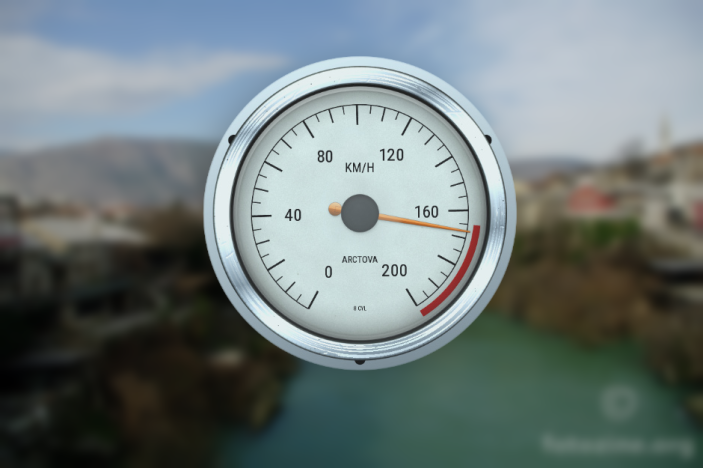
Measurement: **167.5** km/h
